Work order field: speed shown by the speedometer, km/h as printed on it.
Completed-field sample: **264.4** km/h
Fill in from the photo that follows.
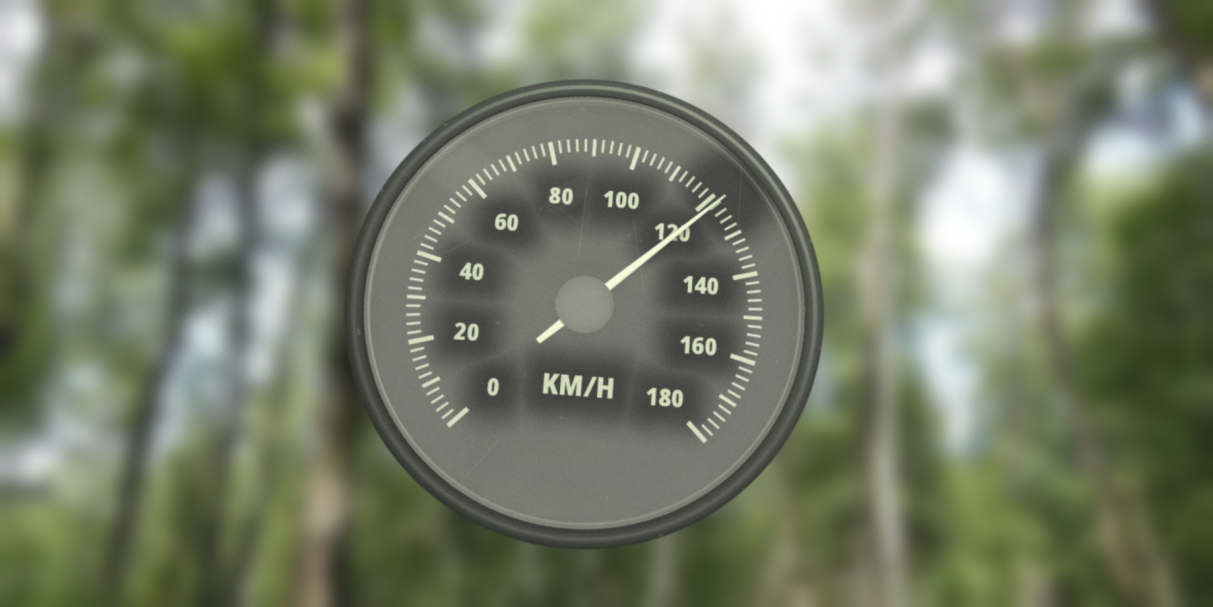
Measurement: **122** km/h
